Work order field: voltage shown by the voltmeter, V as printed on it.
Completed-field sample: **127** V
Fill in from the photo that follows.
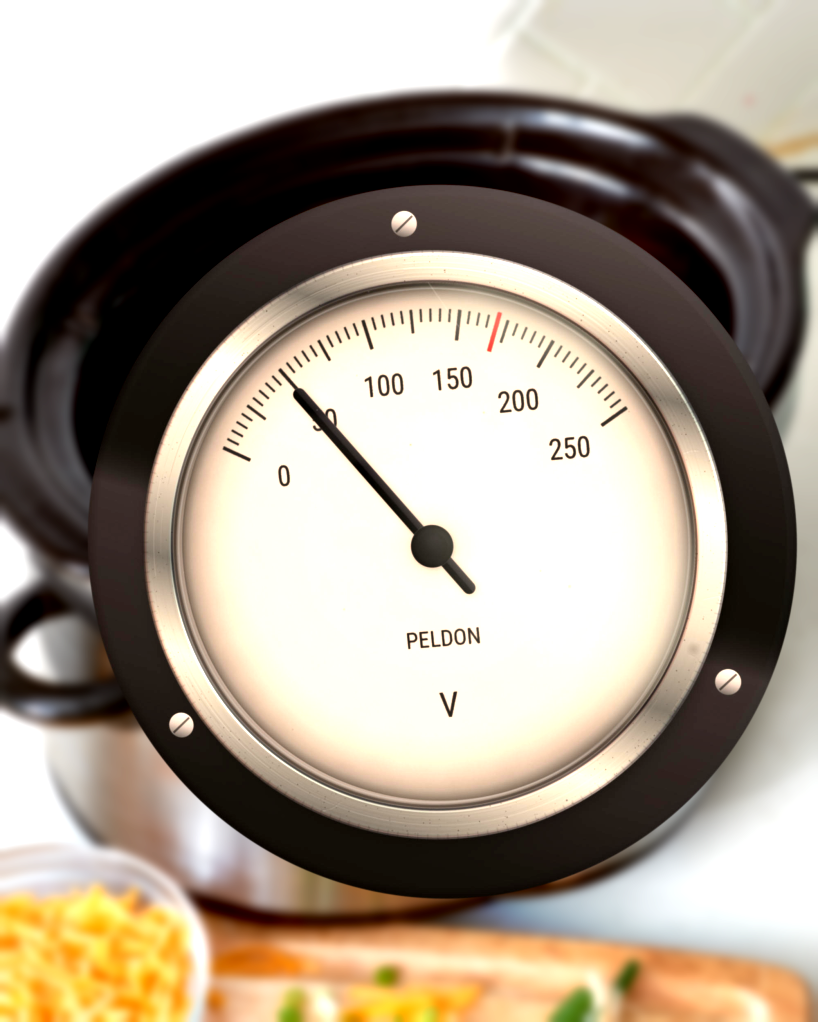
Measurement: **50** V
